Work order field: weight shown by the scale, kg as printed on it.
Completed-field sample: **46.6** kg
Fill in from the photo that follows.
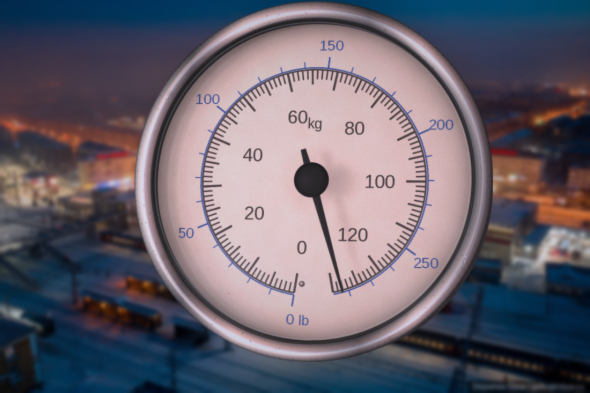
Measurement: **128** kg
